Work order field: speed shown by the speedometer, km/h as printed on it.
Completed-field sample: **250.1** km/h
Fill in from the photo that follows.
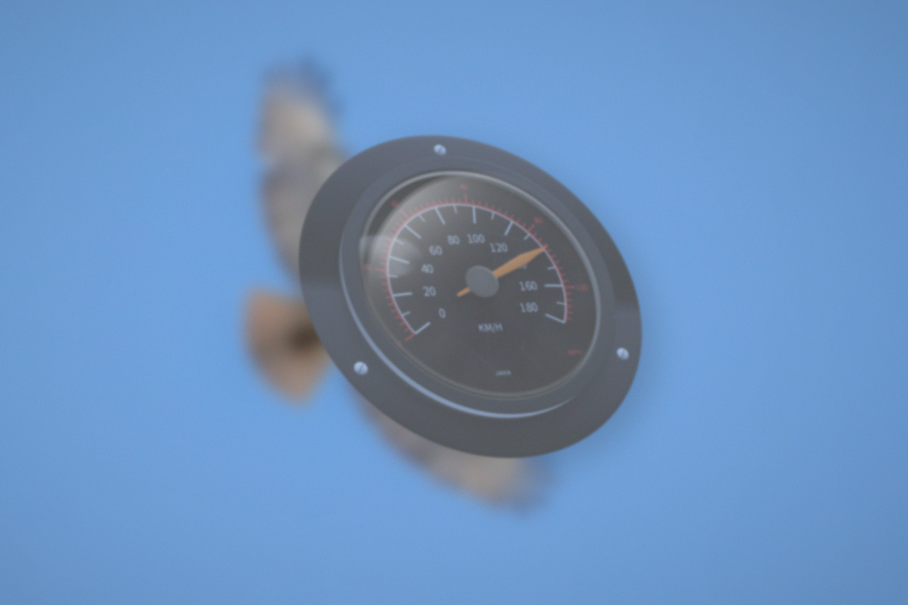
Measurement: **140** km/h
